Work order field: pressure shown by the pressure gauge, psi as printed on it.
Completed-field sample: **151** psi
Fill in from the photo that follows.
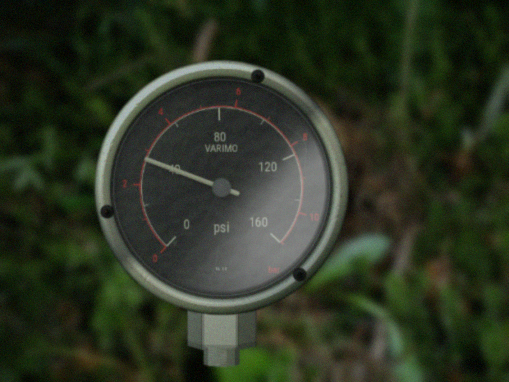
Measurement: **40** psi
